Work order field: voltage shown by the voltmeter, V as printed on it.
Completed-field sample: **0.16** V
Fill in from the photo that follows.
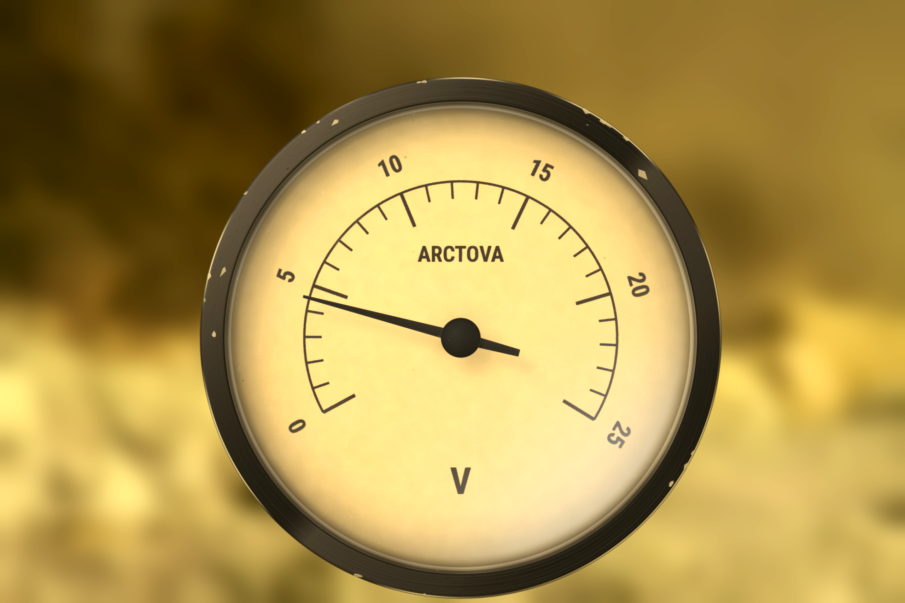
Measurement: **4.5** V
